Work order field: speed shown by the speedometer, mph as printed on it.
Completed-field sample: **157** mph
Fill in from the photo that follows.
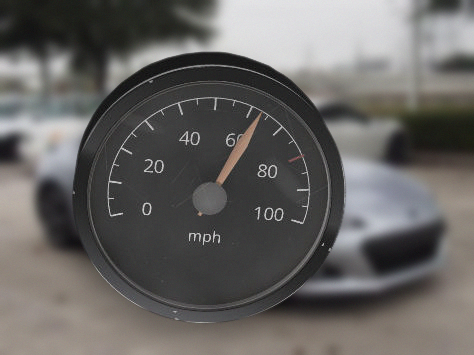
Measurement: **62.5** mph
